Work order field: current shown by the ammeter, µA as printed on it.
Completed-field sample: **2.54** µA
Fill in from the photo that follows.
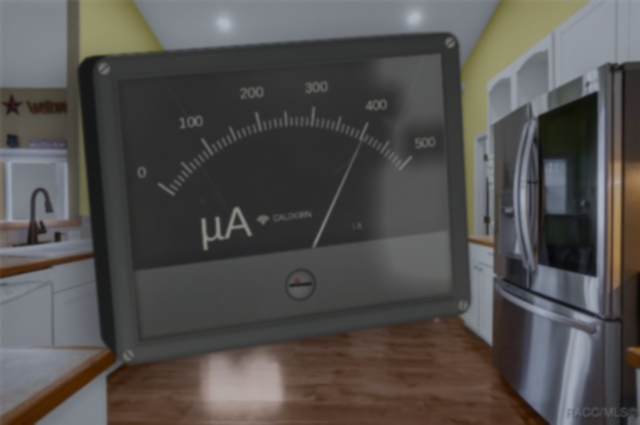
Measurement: **400** µA
